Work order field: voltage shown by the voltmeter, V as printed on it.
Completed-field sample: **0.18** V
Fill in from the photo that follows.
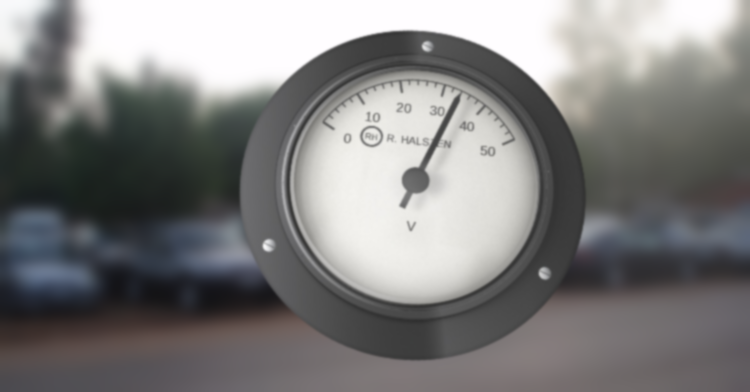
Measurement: **34** V
